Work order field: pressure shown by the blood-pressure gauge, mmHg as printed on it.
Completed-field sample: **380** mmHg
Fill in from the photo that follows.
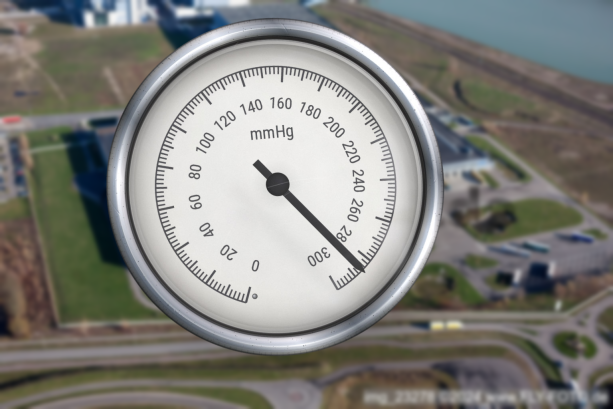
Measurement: **286** mmHg
